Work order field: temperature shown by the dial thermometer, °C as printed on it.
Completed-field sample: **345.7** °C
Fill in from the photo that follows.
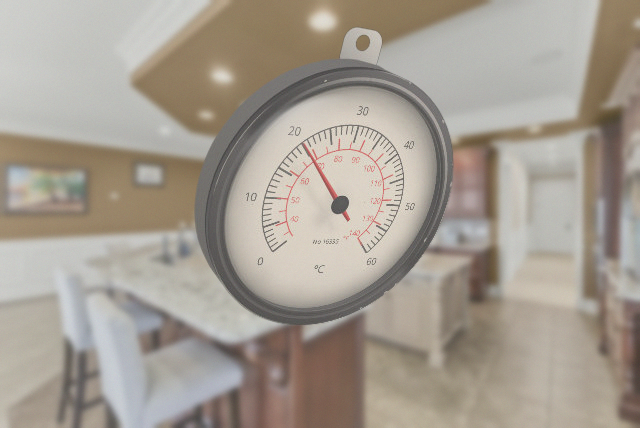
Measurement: **20** °C
